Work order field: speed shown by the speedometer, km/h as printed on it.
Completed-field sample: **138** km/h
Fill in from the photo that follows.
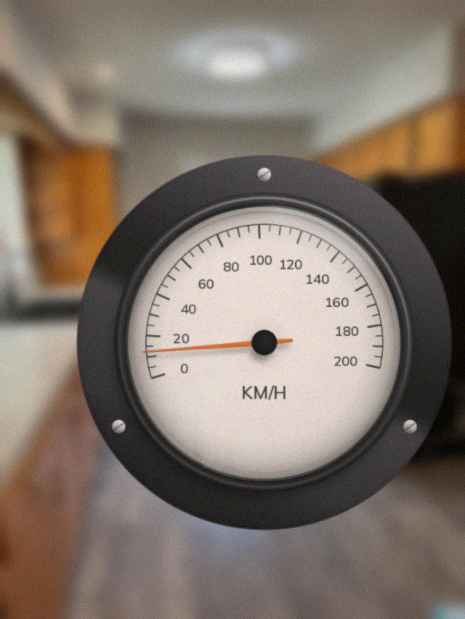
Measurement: **12.5** km/h
